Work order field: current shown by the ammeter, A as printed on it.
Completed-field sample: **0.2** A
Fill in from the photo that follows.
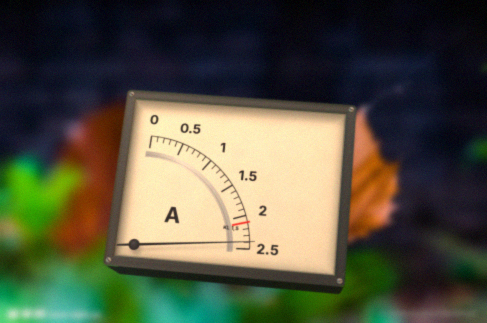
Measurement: **2.4** A
